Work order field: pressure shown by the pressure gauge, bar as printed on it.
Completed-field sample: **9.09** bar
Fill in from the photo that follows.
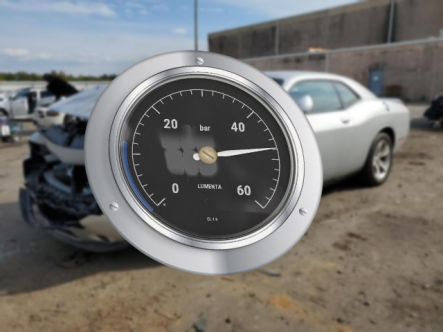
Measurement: **48** bar
